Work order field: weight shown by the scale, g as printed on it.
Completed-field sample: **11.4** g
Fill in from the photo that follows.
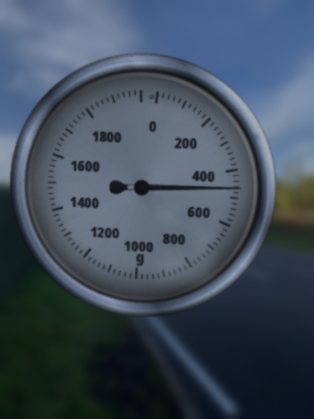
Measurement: **460** g
